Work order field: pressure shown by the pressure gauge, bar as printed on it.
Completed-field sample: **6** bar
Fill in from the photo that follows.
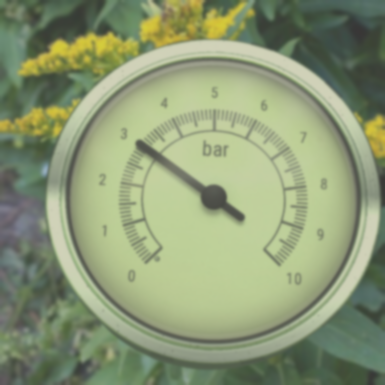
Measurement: **3** bar
